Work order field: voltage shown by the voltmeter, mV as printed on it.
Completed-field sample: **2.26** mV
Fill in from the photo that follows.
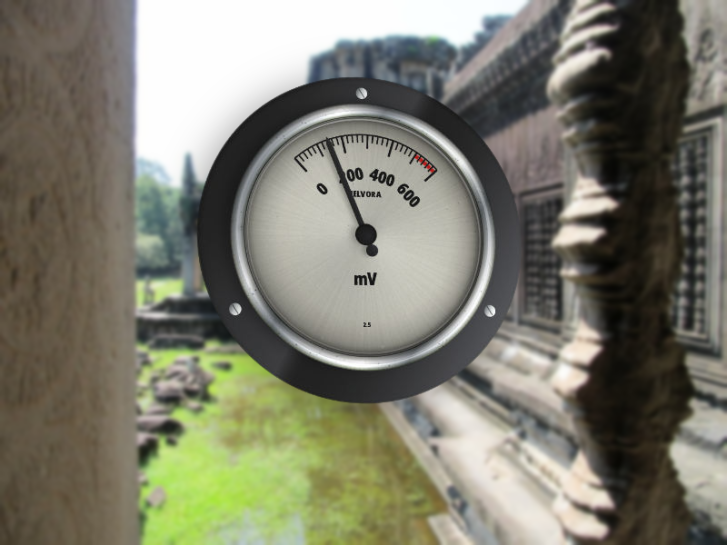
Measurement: **140** mV
